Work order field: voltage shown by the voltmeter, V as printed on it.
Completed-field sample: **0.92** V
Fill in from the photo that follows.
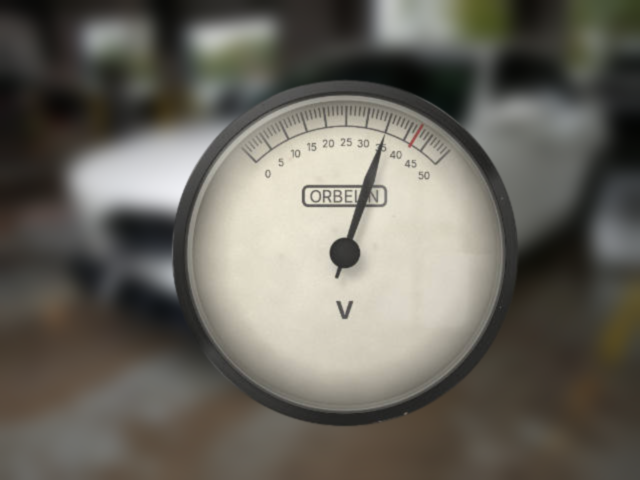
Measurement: **35** V
